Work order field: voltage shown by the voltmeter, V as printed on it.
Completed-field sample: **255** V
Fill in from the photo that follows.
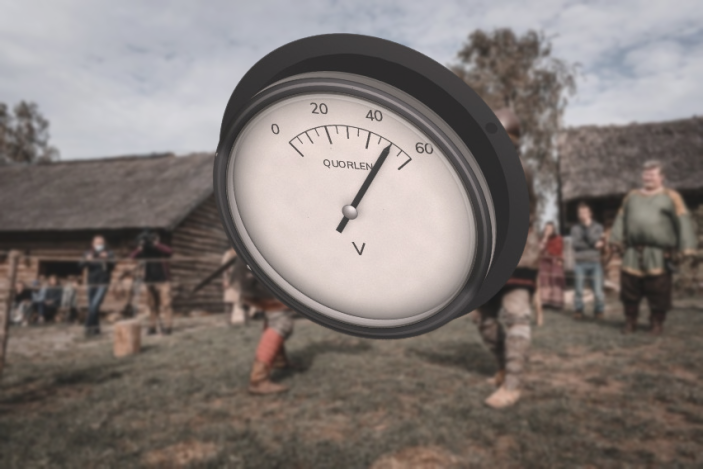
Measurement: **50** V
